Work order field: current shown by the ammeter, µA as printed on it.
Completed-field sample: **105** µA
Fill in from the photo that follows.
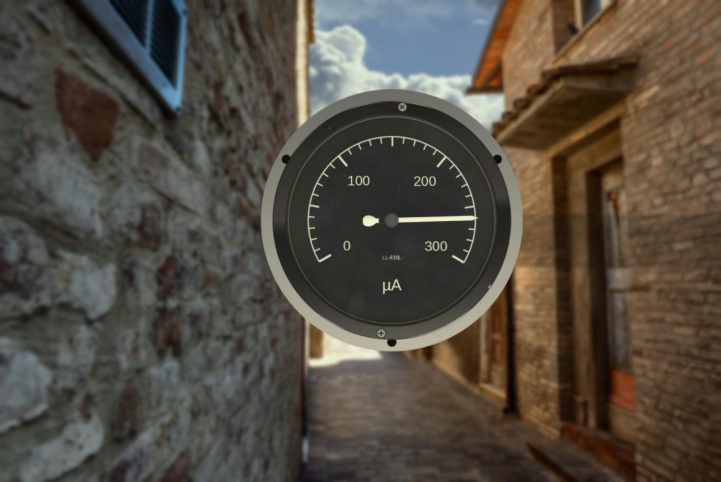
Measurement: **260** µA
